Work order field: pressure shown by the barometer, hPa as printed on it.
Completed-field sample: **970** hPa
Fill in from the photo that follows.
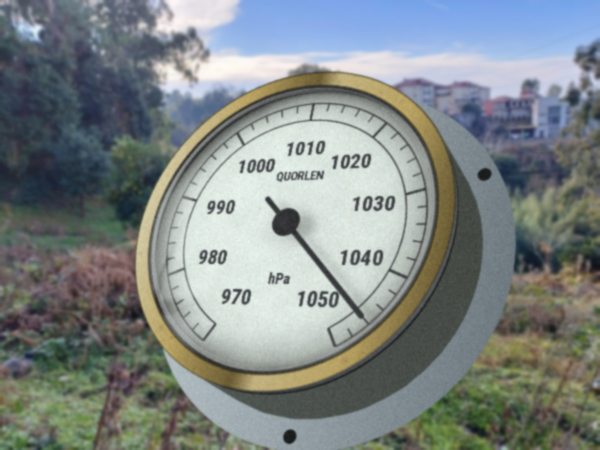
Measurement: **1046** hPa
